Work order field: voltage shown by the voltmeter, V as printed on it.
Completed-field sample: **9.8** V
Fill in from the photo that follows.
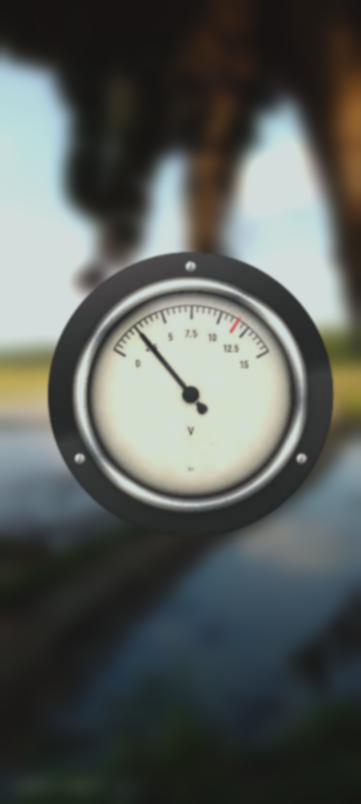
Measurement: **2.5** V
